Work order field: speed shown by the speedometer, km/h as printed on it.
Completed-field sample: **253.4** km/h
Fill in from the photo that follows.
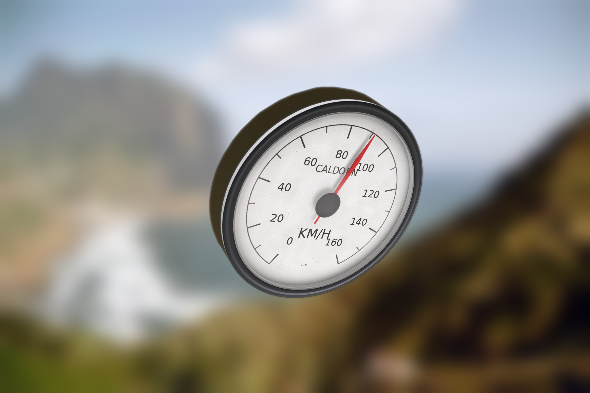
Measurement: **90** km/h
